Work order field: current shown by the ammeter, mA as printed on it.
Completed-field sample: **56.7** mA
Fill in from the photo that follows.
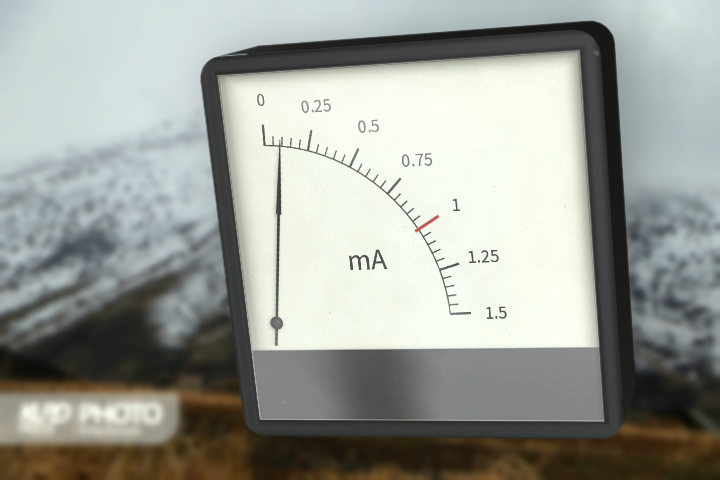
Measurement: **0.1** mA
